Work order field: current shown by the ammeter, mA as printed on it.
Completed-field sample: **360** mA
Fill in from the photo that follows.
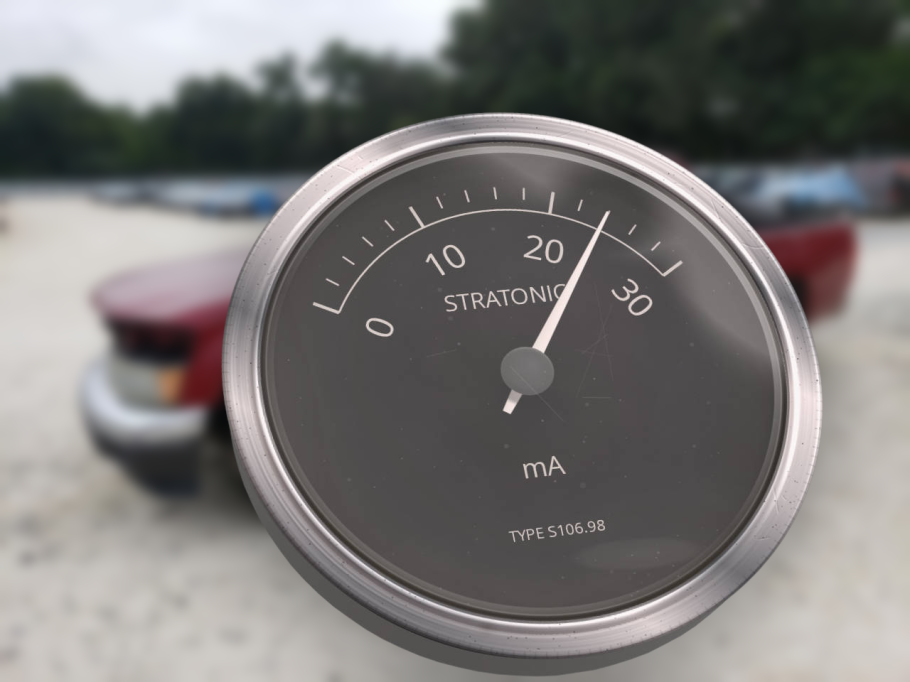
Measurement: **24** mA
